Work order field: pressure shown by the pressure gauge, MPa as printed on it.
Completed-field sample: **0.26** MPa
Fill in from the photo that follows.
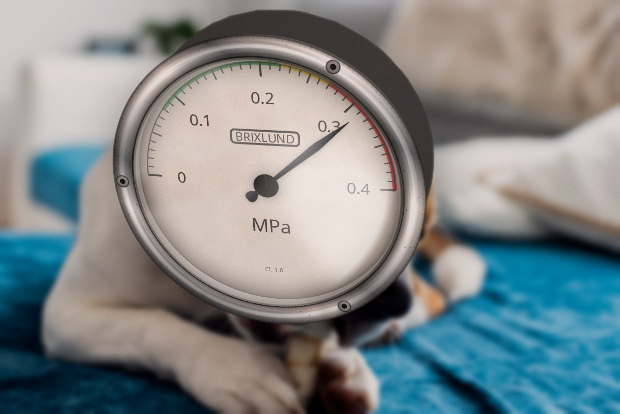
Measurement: **0.31** MPa
